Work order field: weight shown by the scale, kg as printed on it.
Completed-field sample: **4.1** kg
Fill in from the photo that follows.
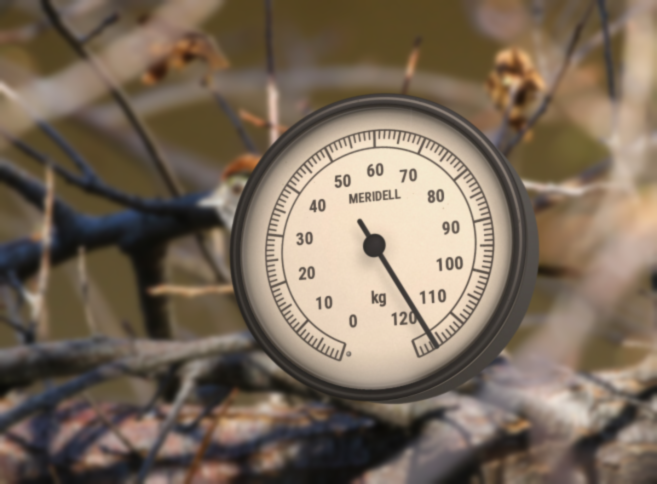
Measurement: **116** kg
